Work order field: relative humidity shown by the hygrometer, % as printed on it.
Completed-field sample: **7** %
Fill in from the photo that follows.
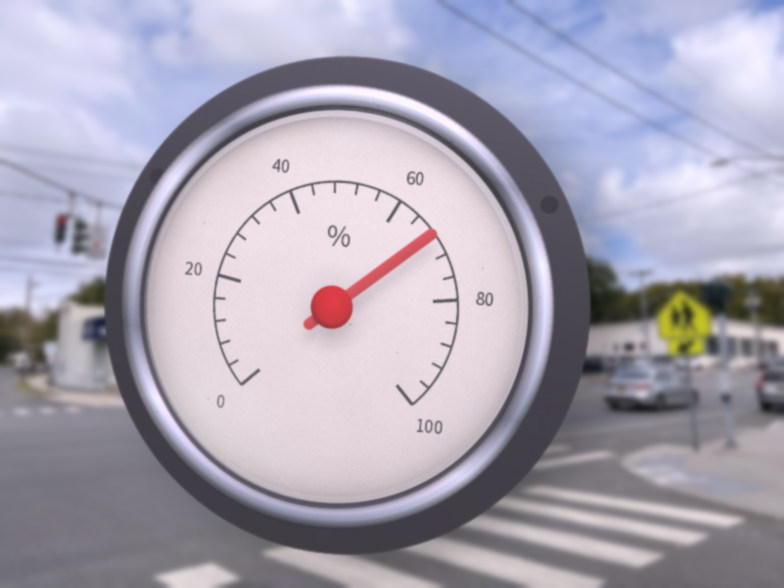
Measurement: **68** %
